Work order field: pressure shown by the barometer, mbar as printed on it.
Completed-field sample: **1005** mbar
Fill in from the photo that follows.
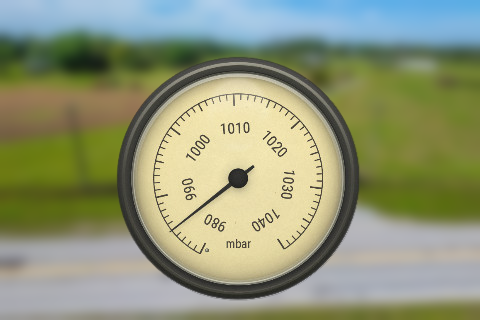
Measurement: **985** mbar
